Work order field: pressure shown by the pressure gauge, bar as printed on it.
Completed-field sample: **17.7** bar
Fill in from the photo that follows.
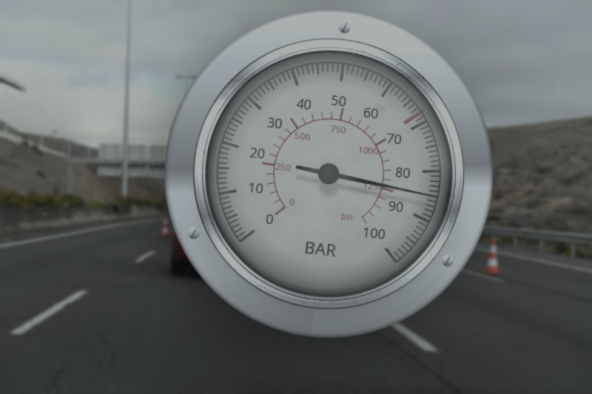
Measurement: **85** bar
